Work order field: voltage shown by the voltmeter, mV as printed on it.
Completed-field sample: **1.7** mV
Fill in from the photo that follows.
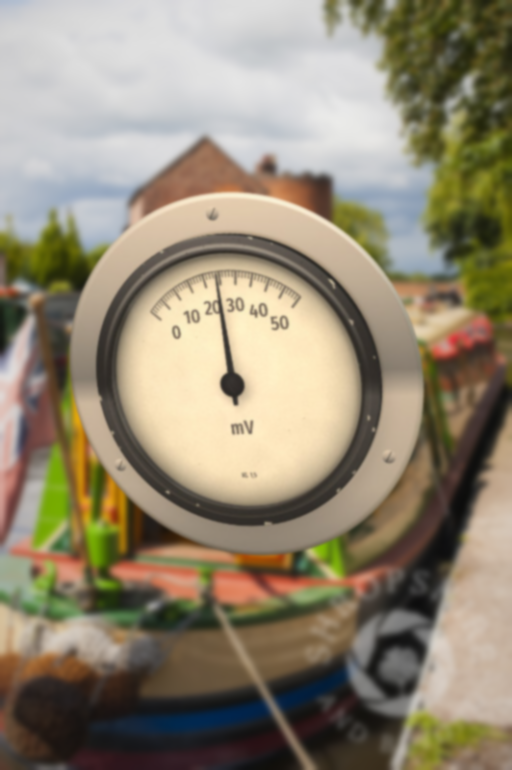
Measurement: **25** mV
